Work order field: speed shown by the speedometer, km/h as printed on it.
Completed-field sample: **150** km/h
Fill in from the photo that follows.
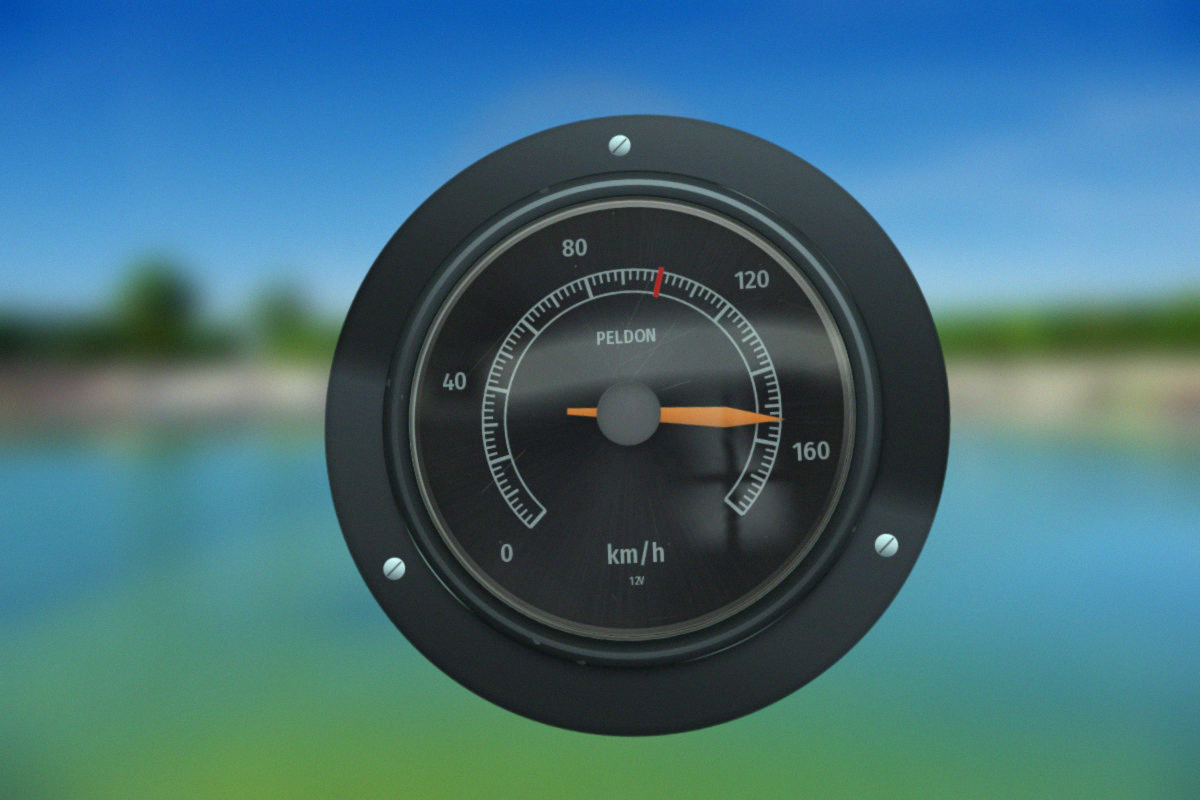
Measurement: **154** km/h
